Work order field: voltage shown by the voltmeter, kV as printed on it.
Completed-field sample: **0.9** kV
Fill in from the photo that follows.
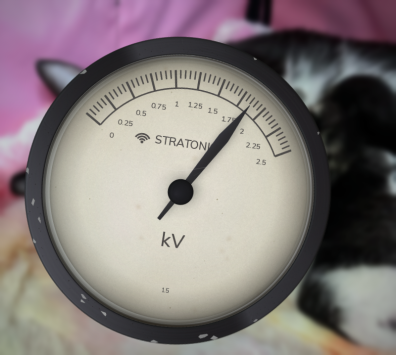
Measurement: **1.85** kV
